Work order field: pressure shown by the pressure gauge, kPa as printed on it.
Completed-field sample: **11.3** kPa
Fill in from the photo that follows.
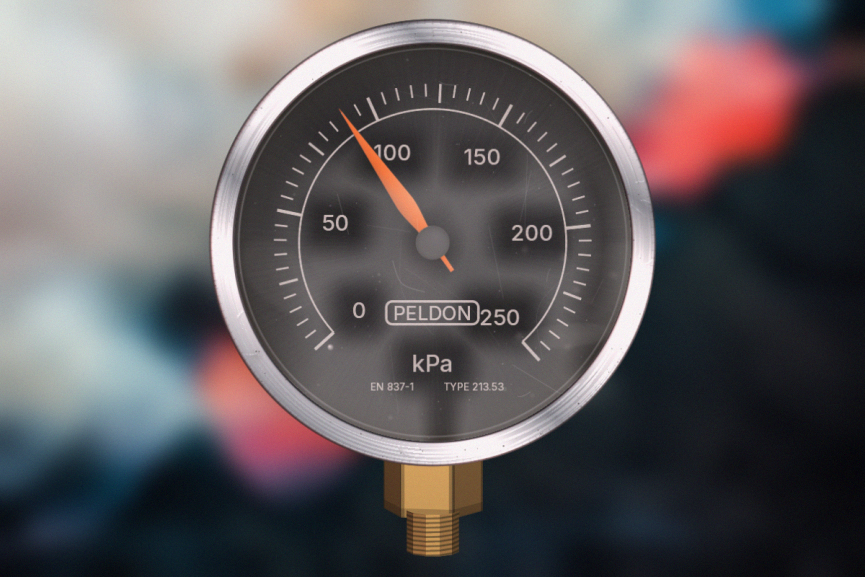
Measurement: **90** kPa
